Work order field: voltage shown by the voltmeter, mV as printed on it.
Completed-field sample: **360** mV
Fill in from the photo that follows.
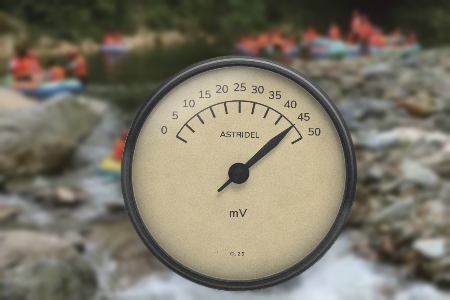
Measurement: **45** mV
